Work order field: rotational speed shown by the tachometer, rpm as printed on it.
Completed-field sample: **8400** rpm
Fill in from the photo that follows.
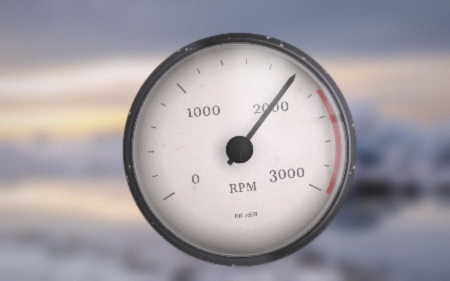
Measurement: **2000** rpm
